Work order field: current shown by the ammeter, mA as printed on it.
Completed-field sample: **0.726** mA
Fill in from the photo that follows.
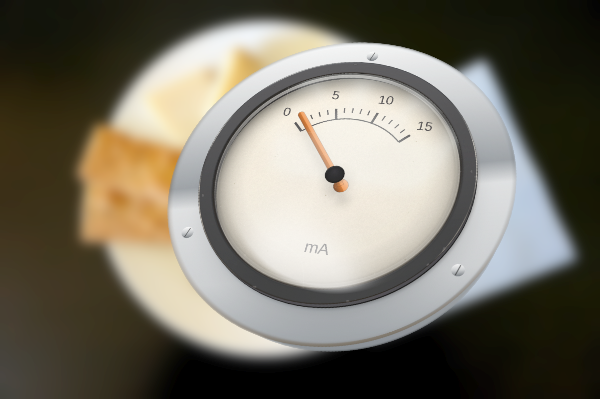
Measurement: **1** mA
